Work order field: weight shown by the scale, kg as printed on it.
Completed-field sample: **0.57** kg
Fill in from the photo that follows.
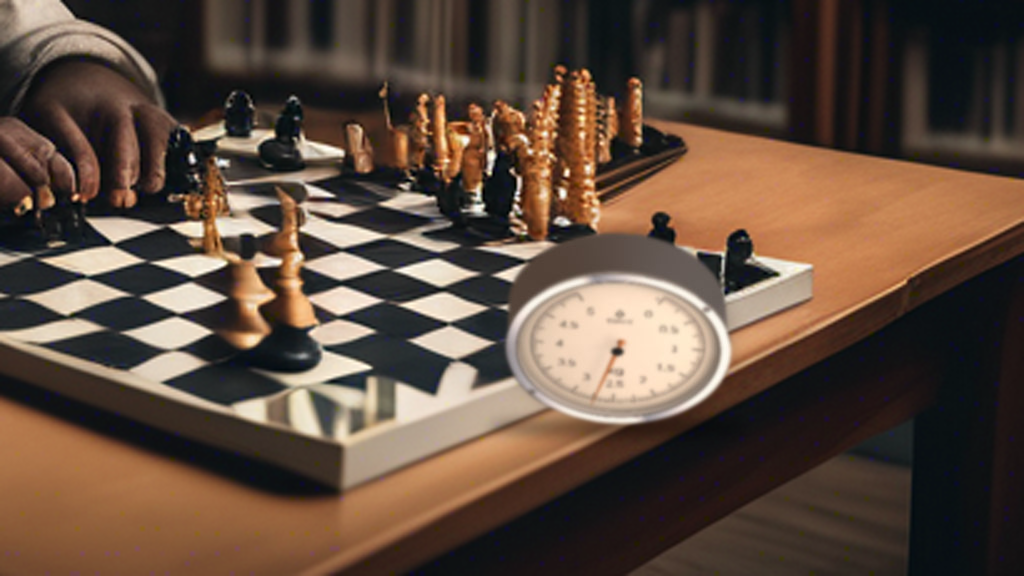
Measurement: **2.75** kg
